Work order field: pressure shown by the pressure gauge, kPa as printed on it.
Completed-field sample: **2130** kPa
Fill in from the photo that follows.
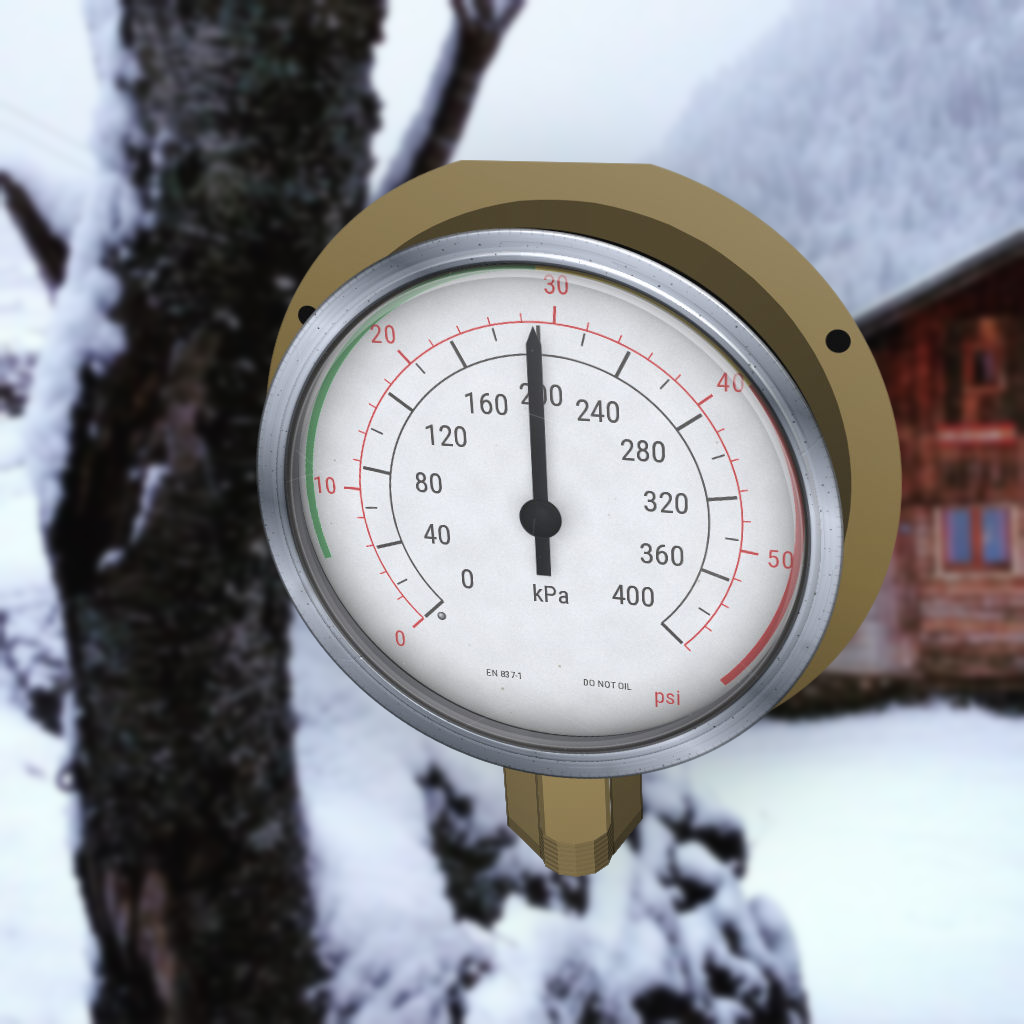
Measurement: **200** kPa
